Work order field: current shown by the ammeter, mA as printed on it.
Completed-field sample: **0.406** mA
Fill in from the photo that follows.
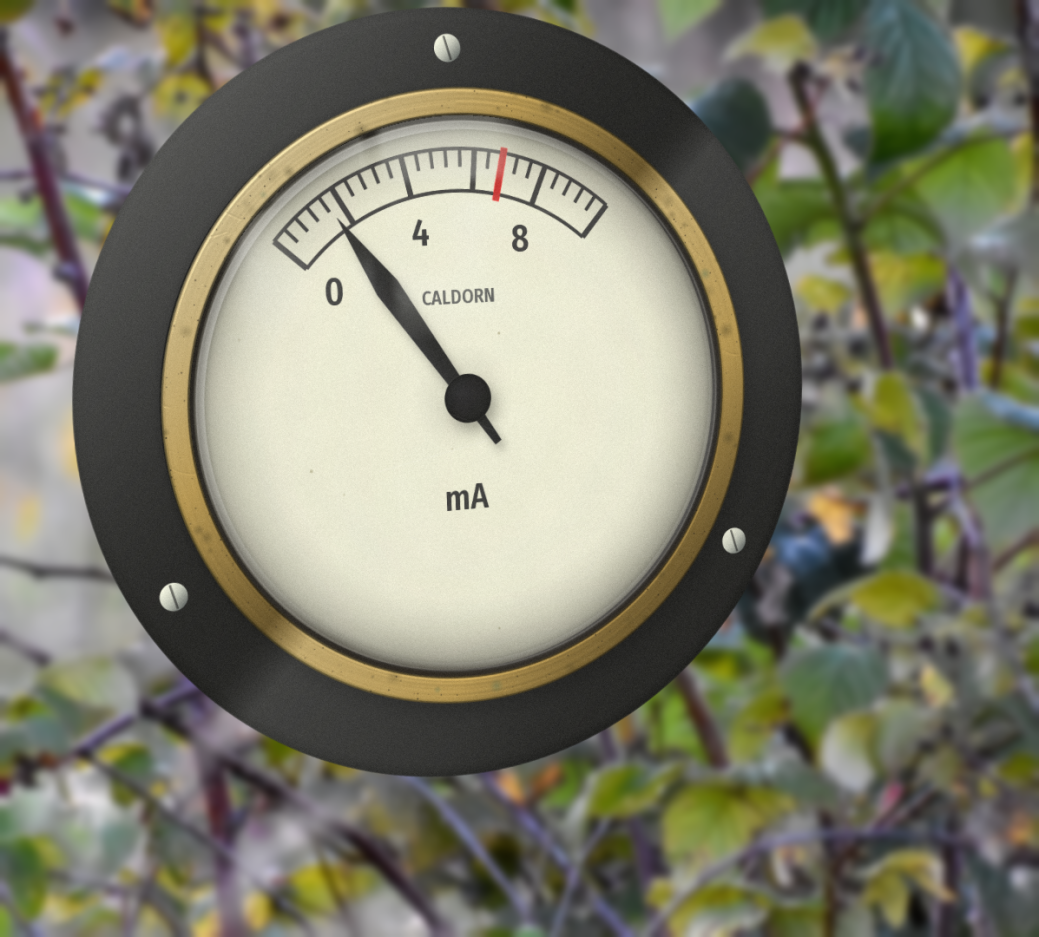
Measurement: **1.6** mA
